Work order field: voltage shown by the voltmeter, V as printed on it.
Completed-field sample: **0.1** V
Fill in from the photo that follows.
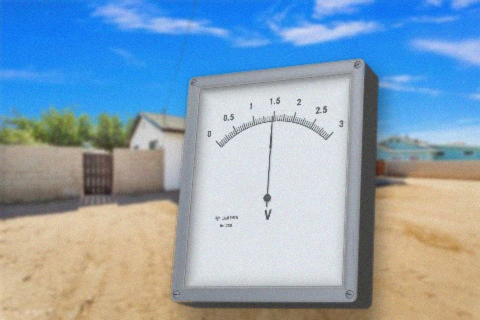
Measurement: **1.5** V
